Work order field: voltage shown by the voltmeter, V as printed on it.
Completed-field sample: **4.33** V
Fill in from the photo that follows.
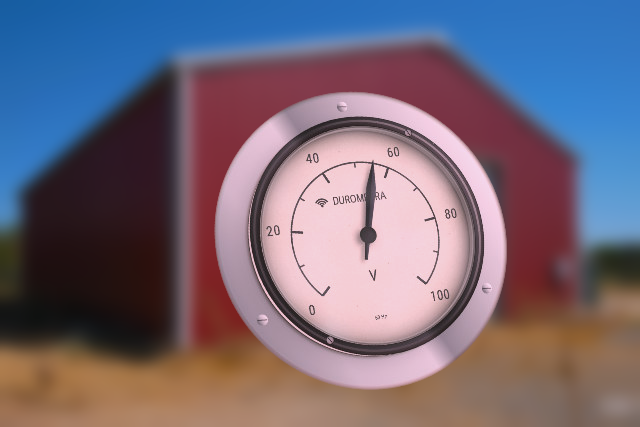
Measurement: **55** V
